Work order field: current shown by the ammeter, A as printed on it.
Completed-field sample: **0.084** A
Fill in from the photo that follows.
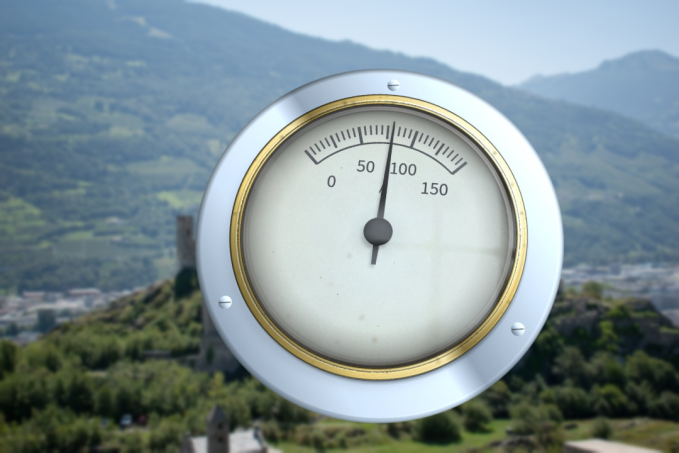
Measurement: **80** A
